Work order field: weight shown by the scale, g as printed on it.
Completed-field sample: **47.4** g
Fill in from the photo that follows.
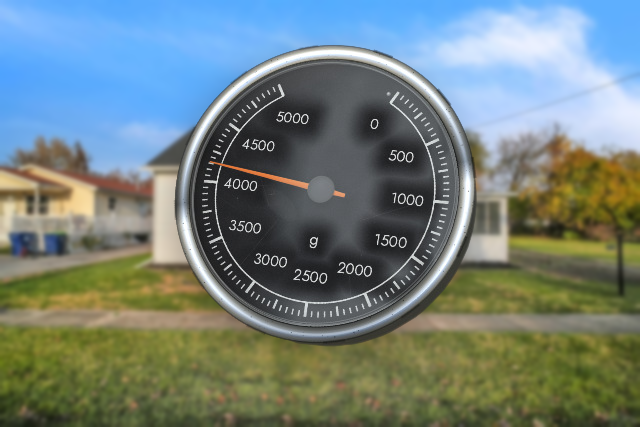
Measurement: **4150** g
